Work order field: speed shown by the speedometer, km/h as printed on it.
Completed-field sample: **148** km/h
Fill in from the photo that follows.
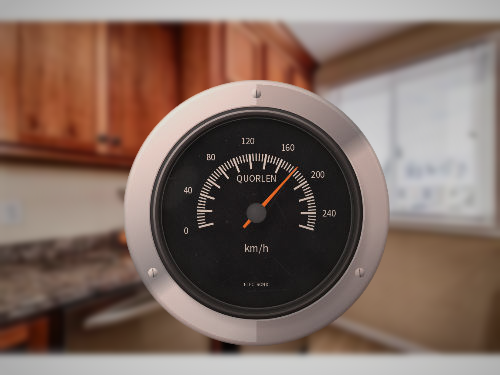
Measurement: **180** km/h
